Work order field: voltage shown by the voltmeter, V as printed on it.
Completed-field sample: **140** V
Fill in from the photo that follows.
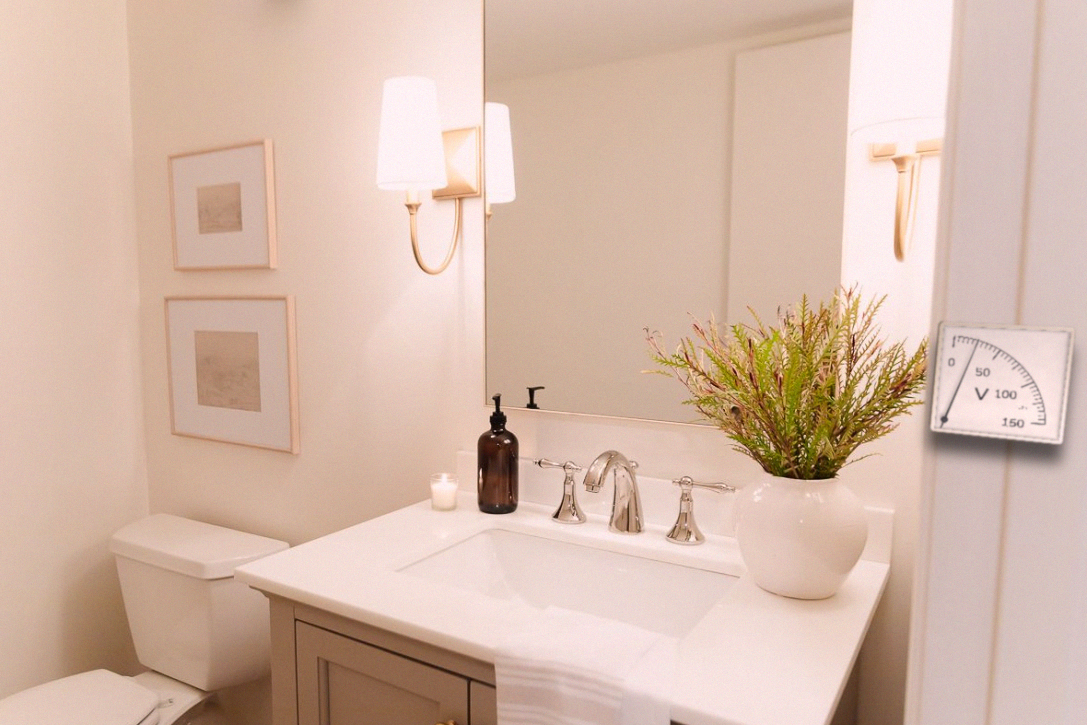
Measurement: **25** V
